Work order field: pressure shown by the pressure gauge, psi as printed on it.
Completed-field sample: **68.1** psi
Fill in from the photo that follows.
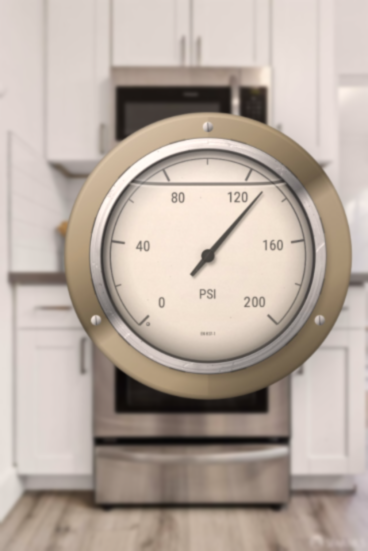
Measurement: **130** psi
